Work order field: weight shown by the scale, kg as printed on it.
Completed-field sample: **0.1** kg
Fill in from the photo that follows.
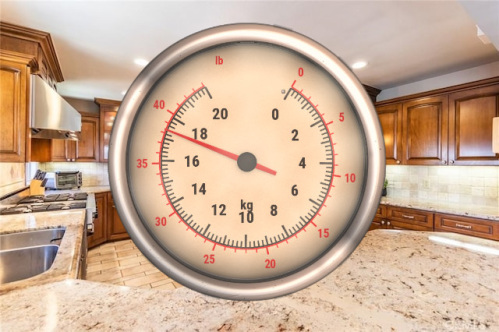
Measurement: **17.4** kg
